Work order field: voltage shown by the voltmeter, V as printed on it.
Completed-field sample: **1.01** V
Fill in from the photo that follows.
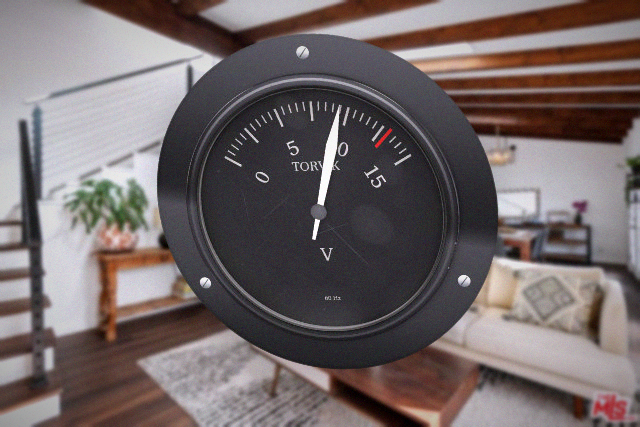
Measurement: **9.5** V
